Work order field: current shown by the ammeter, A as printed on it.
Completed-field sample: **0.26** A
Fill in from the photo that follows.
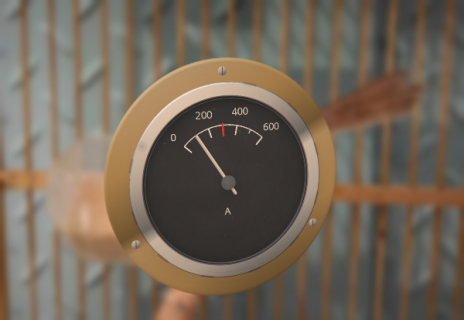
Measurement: **100** A
